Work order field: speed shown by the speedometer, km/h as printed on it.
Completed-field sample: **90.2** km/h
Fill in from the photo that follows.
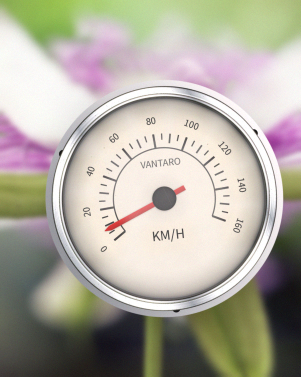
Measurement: **7.5** km/h
